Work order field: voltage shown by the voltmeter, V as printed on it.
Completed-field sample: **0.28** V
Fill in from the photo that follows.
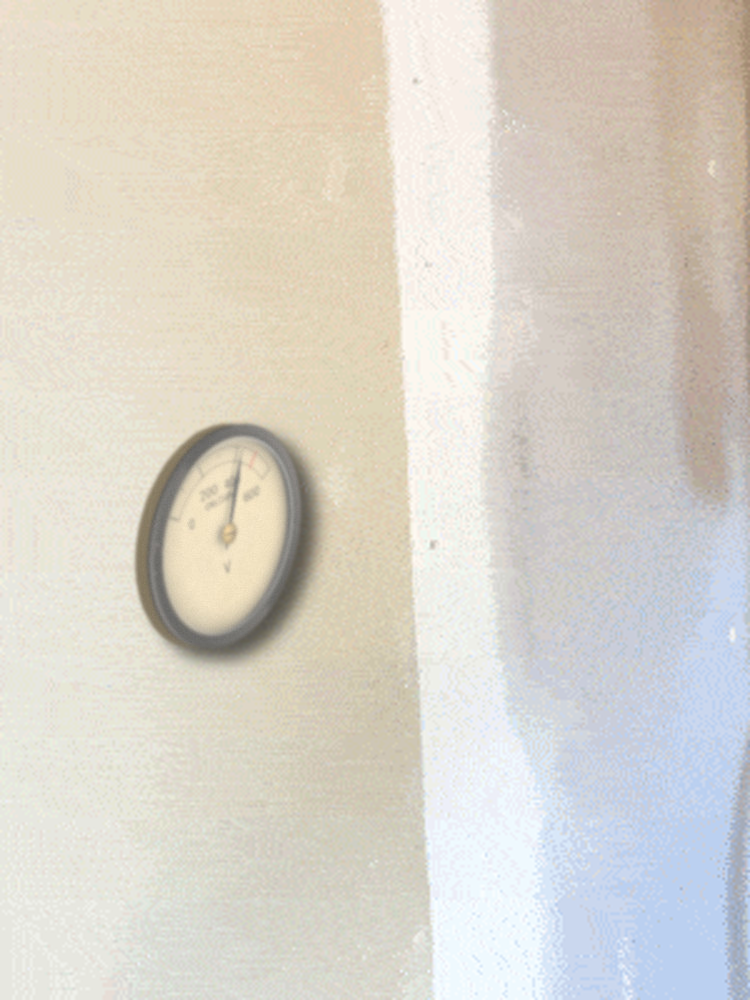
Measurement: **400** V
